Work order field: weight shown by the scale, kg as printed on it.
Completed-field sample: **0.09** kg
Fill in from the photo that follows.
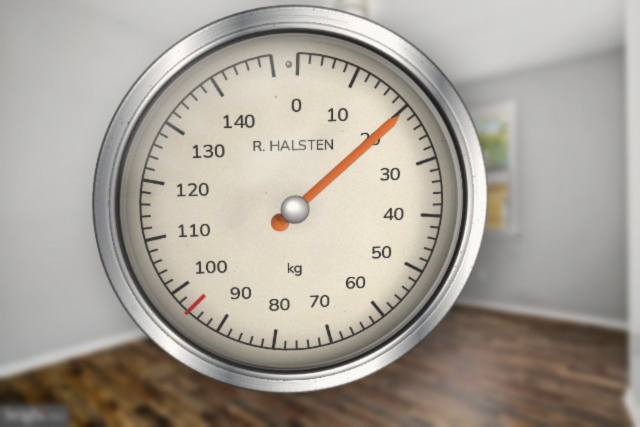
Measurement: **20** kg
